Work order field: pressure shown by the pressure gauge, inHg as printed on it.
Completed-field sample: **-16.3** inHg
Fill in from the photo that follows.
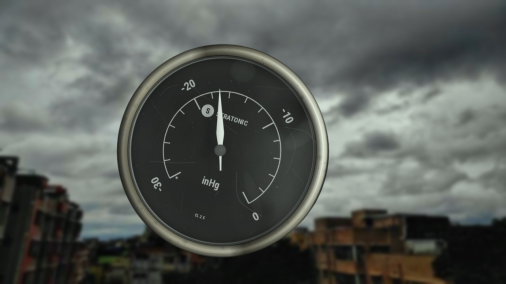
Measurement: **-17** inHg
